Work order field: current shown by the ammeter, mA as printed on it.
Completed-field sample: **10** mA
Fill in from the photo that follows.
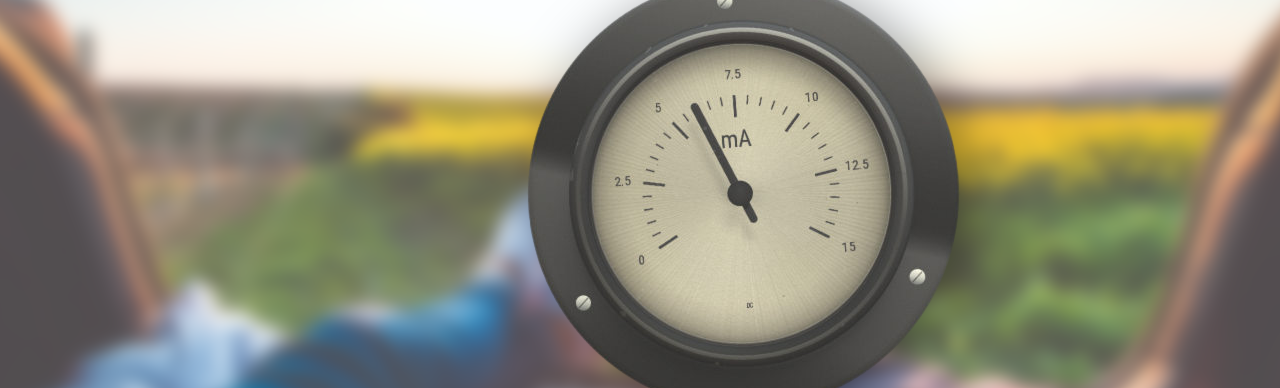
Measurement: **6** mA
